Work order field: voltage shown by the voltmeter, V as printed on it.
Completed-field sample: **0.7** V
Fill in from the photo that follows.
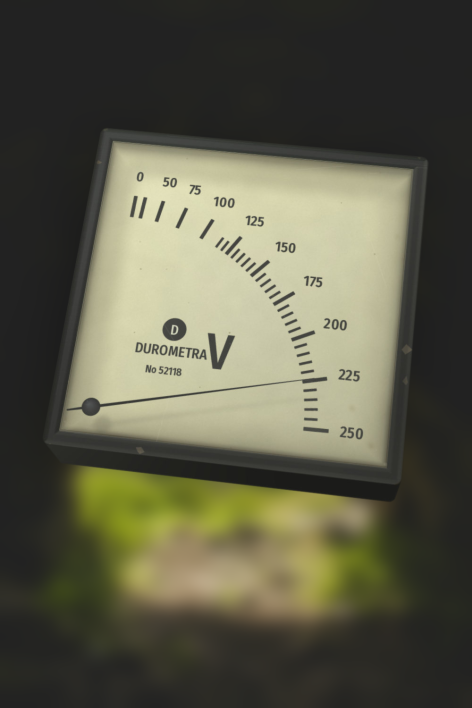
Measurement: **225** V
